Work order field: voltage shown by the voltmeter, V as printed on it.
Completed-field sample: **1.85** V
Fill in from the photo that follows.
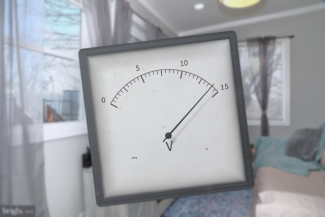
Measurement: **14** V
